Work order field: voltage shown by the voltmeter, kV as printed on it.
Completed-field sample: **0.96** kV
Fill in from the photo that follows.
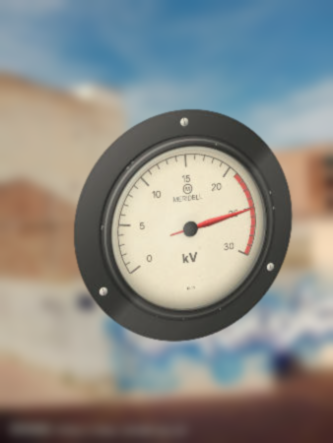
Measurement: **25** kV
